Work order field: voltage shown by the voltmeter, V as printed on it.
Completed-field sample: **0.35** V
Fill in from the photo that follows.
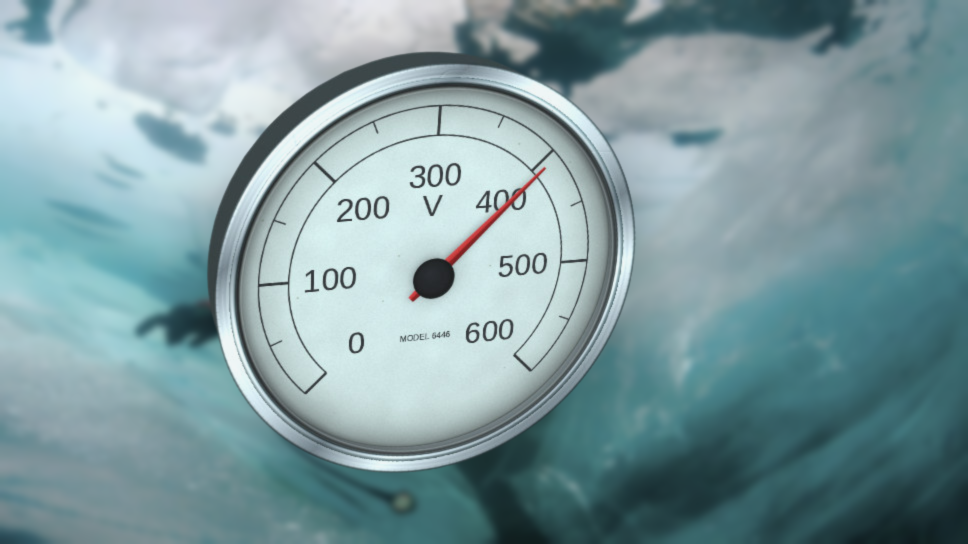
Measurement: **400** V
